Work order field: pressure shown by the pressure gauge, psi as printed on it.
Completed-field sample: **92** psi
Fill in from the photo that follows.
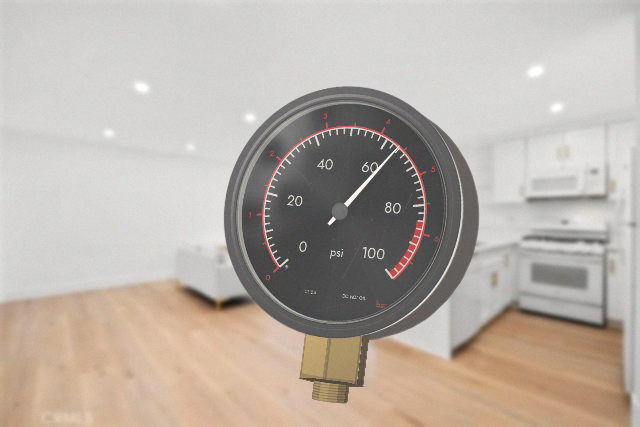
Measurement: **64** psi
